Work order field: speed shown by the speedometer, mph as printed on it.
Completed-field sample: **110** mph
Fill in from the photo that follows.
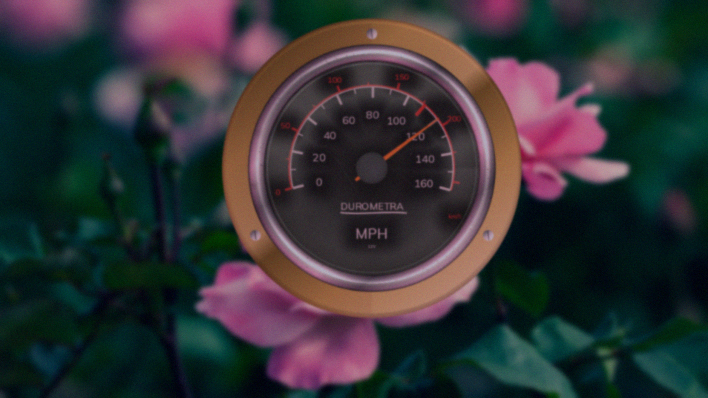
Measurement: **120** mph
